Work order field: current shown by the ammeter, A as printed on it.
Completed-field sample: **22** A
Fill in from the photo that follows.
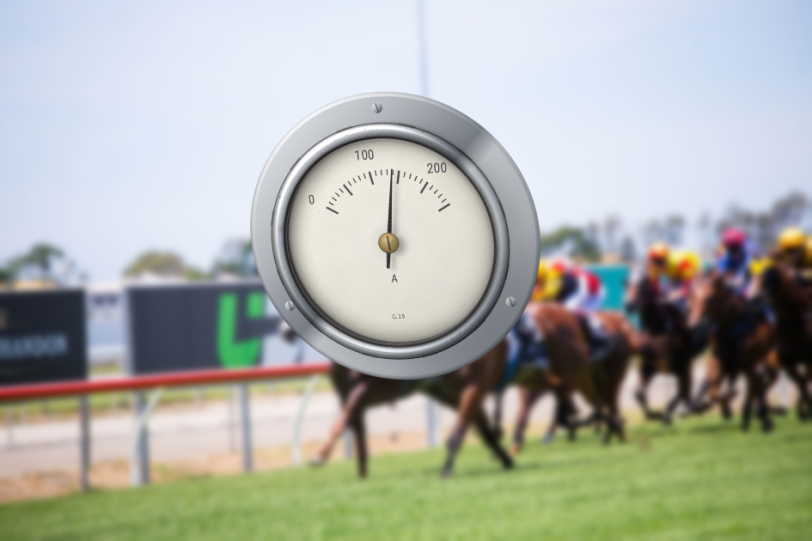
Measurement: **140** A
